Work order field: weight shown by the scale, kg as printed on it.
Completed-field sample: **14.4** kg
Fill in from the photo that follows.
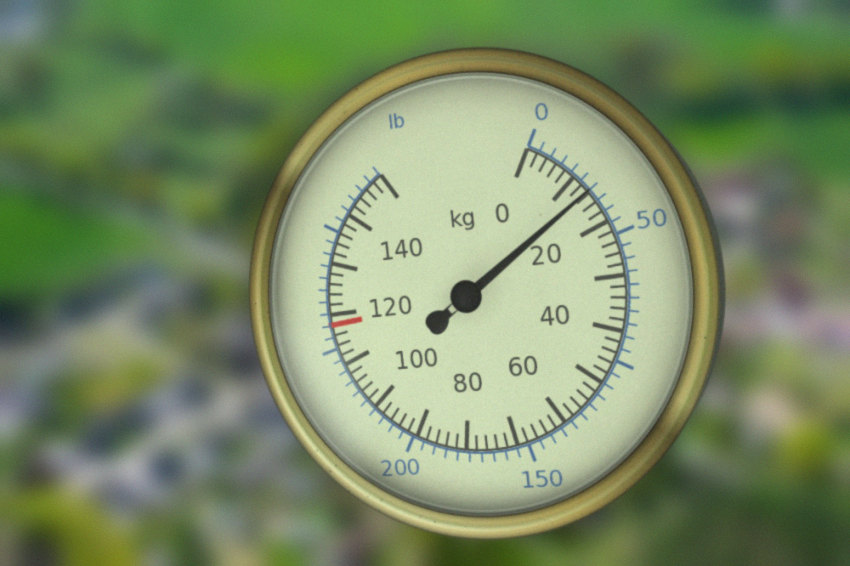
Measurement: **14** kg
